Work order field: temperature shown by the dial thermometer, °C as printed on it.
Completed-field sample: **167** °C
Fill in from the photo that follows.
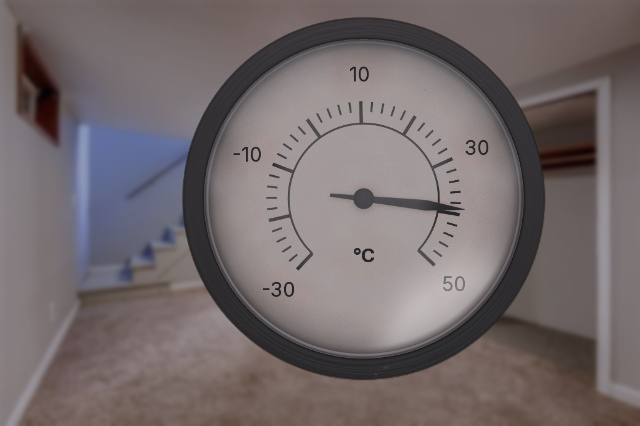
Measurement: **39** °C
